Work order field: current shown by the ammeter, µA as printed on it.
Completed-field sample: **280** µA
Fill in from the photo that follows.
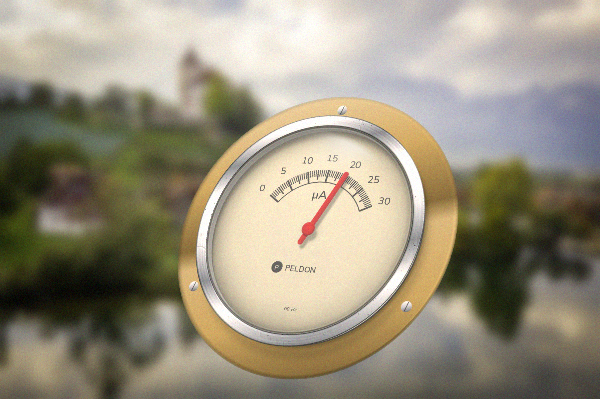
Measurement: **20** µA
